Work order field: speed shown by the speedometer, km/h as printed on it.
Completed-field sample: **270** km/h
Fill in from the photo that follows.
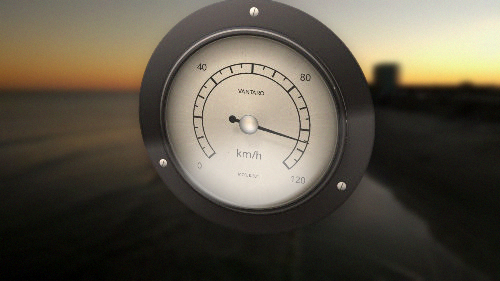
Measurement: **105** km/h
